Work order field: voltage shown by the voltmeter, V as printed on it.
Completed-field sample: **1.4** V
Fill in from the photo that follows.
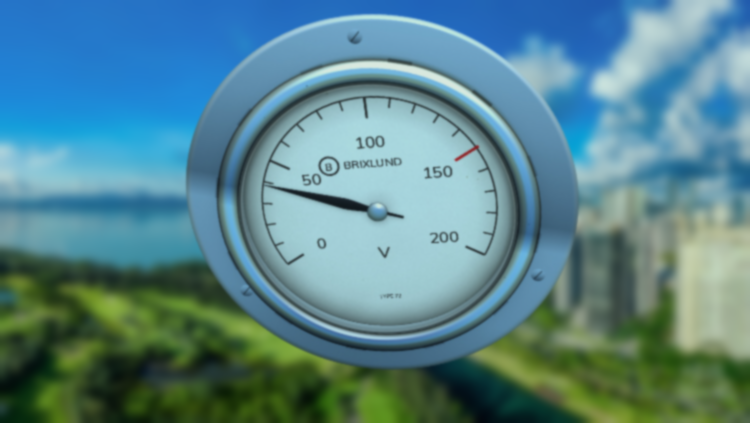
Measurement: **40** V
